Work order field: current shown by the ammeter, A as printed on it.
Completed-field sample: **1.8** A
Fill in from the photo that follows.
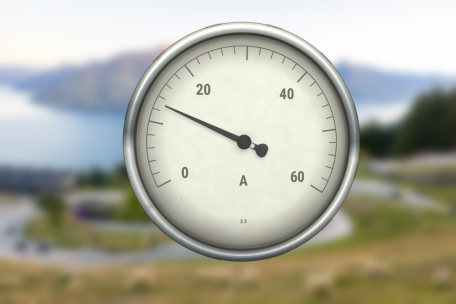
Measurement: **13** A
